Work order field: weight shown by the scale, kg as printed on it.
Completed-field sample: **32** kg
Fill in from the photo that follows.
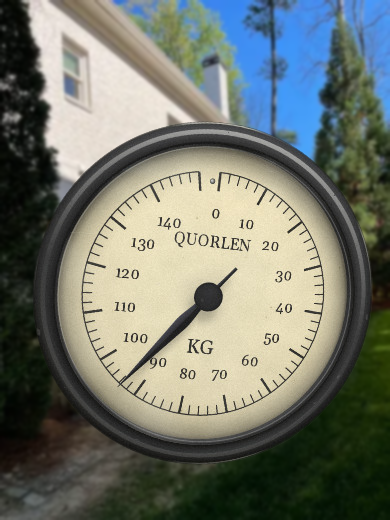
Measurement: **94** kg
